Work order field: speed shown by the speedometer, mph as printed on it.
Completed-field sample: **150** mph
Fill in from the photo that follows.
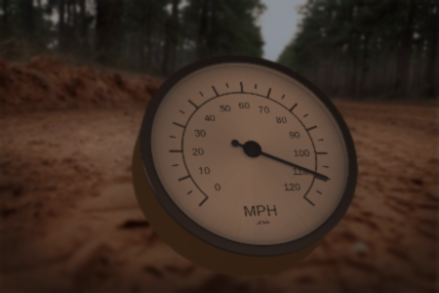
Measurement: **110** mph
